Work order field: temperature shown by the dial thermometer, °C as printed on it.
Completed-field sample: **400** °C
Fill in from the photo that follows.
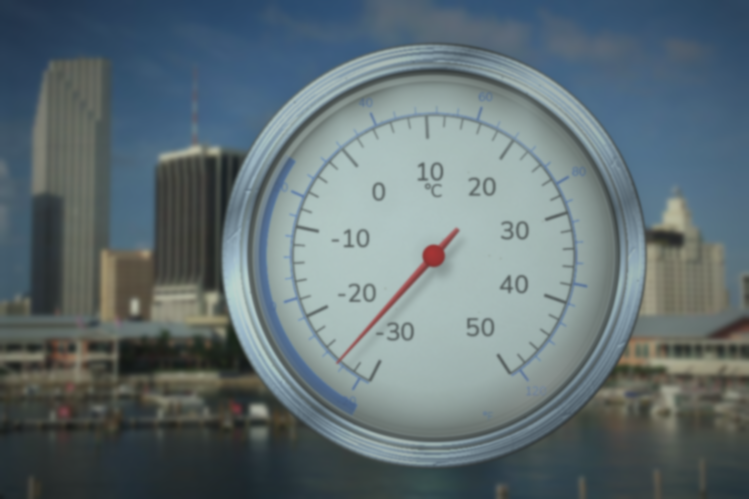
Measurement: **-26** °C
